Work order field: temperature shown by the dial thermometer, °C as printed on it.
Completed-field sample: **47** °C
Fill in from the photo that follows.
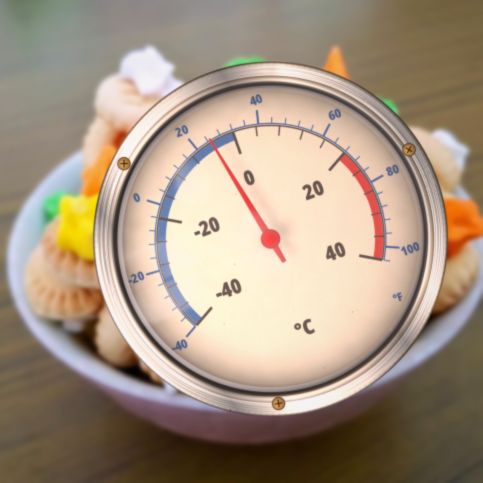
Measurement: **-4** °C
